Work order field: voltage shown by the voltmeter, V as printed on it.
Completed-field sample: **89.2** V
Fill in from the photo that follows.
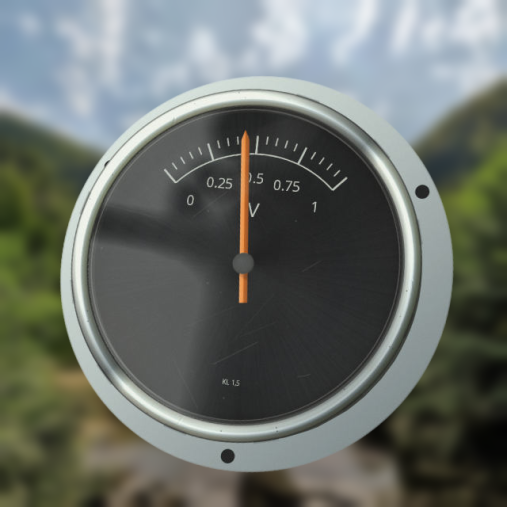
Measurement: **0.45** V
